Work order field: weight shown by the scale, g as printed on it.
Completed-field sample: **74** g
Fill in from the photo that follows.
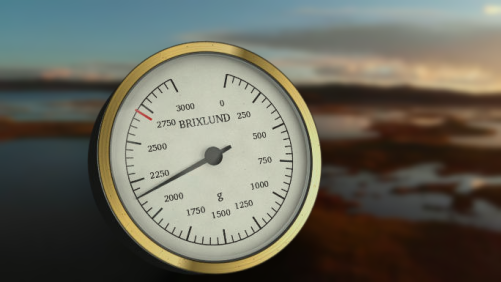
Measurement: **2150** g
